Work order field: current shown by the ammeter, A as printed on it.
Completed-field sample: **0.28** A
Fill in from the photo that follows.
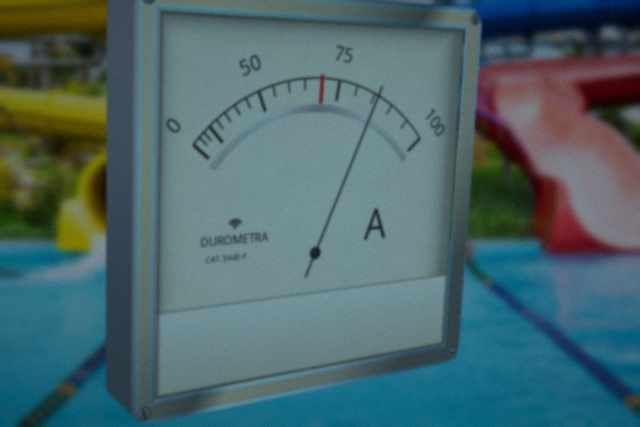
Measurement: **85** A
